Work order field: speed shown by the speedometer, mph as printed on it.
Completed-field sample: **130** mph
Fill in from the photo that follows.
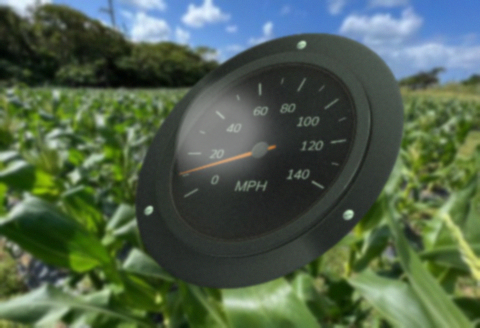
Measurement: **10** mph
